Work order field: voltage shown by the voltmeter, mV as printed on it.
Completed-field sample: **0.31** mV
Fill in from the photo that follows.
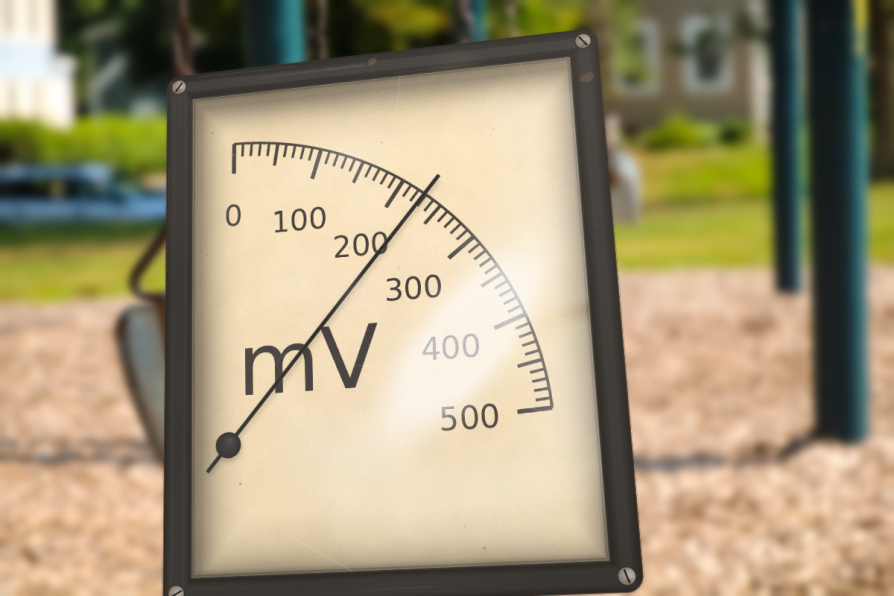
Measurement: **230** mV
